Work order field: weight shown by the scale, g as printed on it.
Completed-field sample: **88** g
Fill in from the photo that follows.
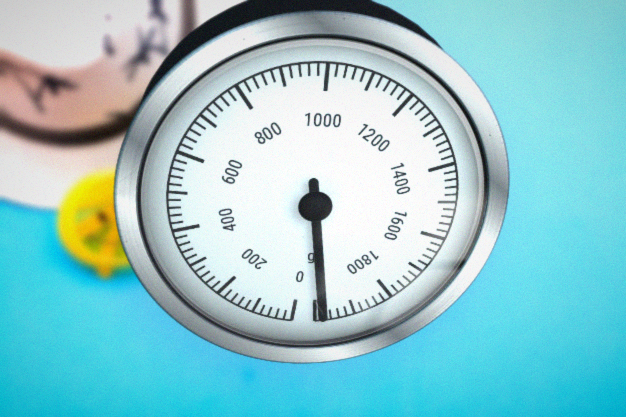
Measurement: **1980** g
